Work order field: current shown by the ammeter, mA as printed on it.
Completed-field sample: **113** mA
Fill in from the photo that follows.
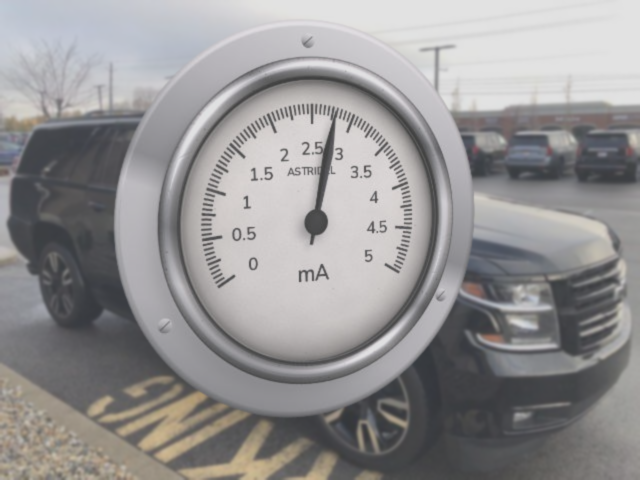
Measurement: **2.75** mA
